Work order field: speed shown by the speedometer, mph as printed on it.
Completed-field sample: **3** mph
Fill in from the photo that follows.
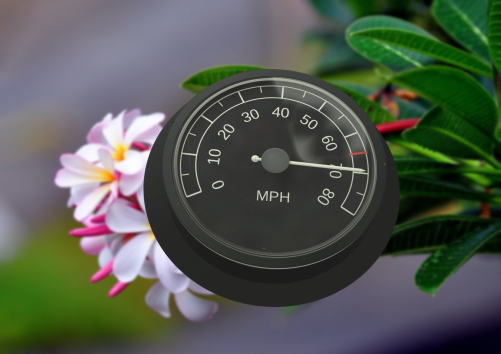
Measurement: **70** mph
